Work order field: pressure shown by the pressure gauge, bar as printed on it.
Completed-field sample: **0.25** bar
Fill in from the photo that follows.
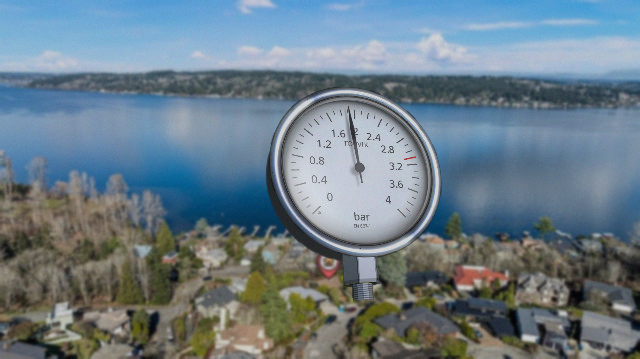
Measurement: **1.9** bar
